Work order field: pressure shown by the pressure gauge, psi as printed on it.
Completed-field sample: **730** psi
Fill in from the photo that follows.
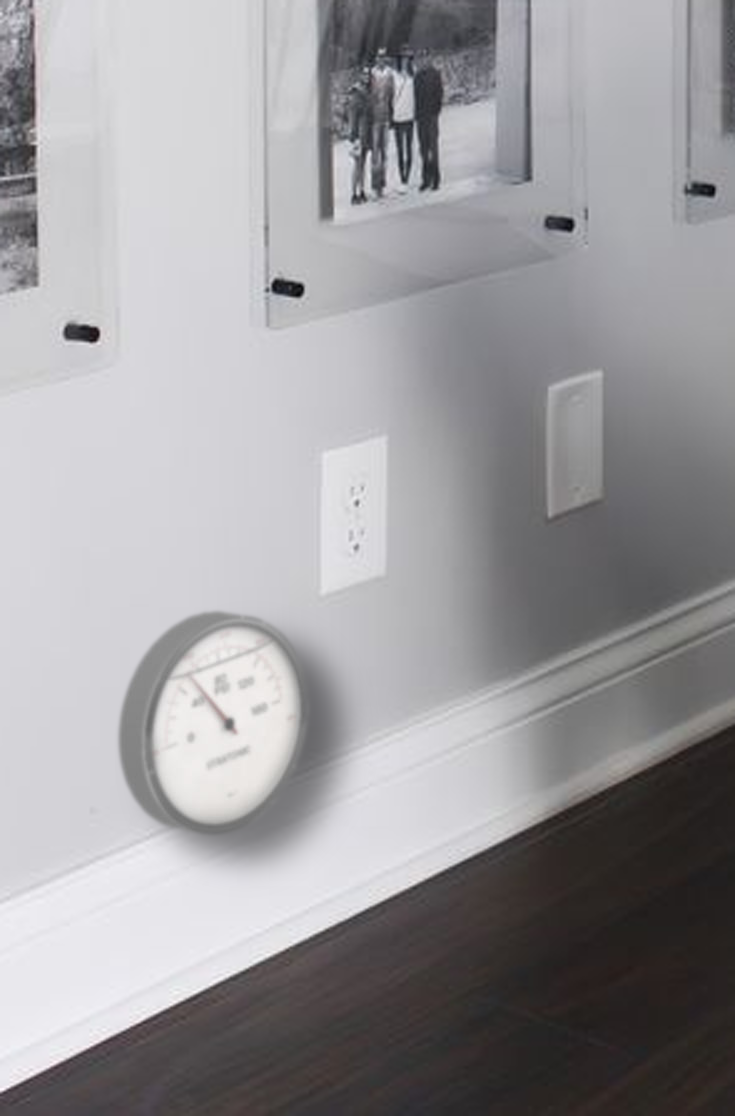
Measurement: **50** psi
